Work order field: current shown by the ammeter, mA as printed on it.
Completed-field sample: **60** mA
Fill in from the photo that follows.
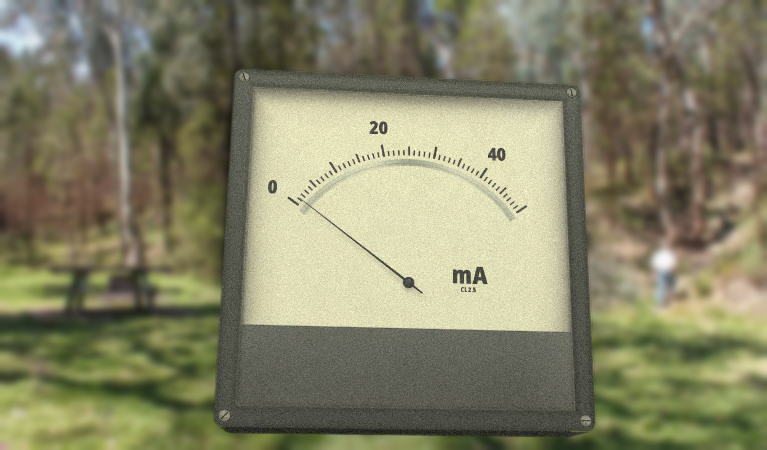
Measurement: **1** mA
